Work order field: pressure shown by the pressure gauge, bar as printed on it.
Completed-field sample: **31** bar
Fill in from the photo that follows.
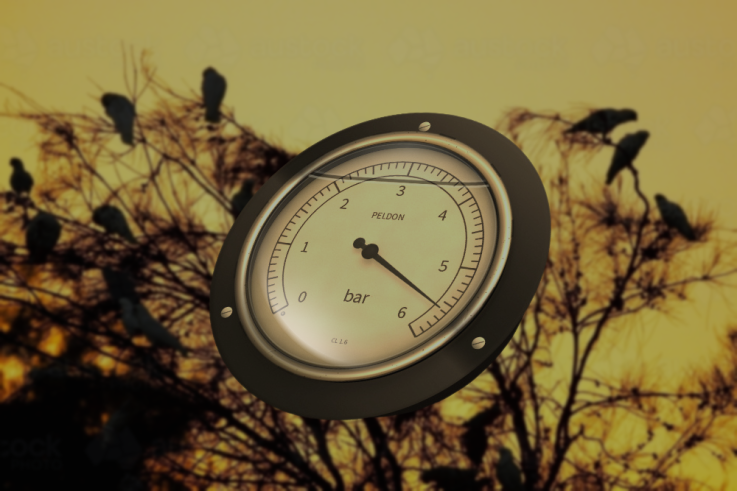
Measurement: **5.6** bar
